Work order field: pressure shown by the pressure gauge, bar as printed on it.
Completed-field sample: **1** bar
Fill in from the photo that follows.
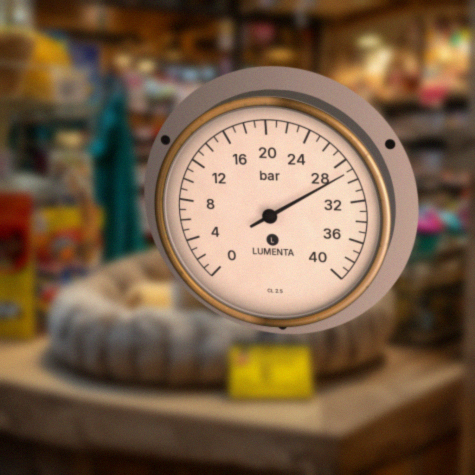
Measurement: **29** bar
